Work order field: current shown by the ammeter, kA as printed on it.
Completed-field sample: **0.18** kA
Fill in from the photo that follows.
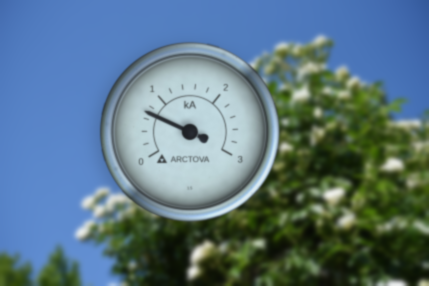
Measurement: **0.7** kA
